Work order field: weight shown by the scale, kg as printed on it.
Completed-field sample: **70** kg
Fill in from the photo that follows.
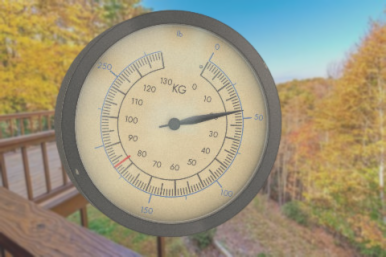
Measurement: **20** kg
